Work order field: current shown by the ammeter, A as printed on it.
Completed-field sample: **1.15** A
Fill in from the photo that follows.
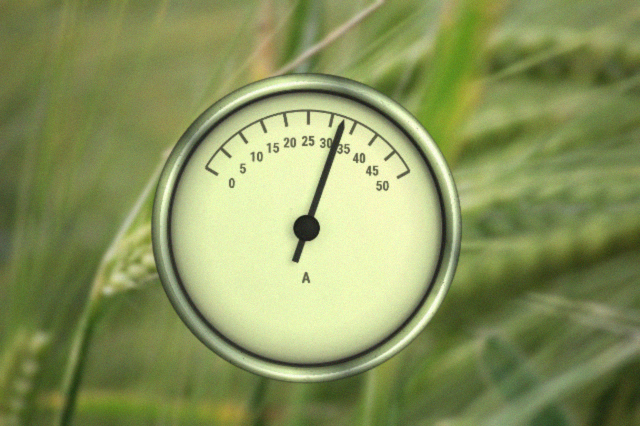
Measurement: **32.5** A
